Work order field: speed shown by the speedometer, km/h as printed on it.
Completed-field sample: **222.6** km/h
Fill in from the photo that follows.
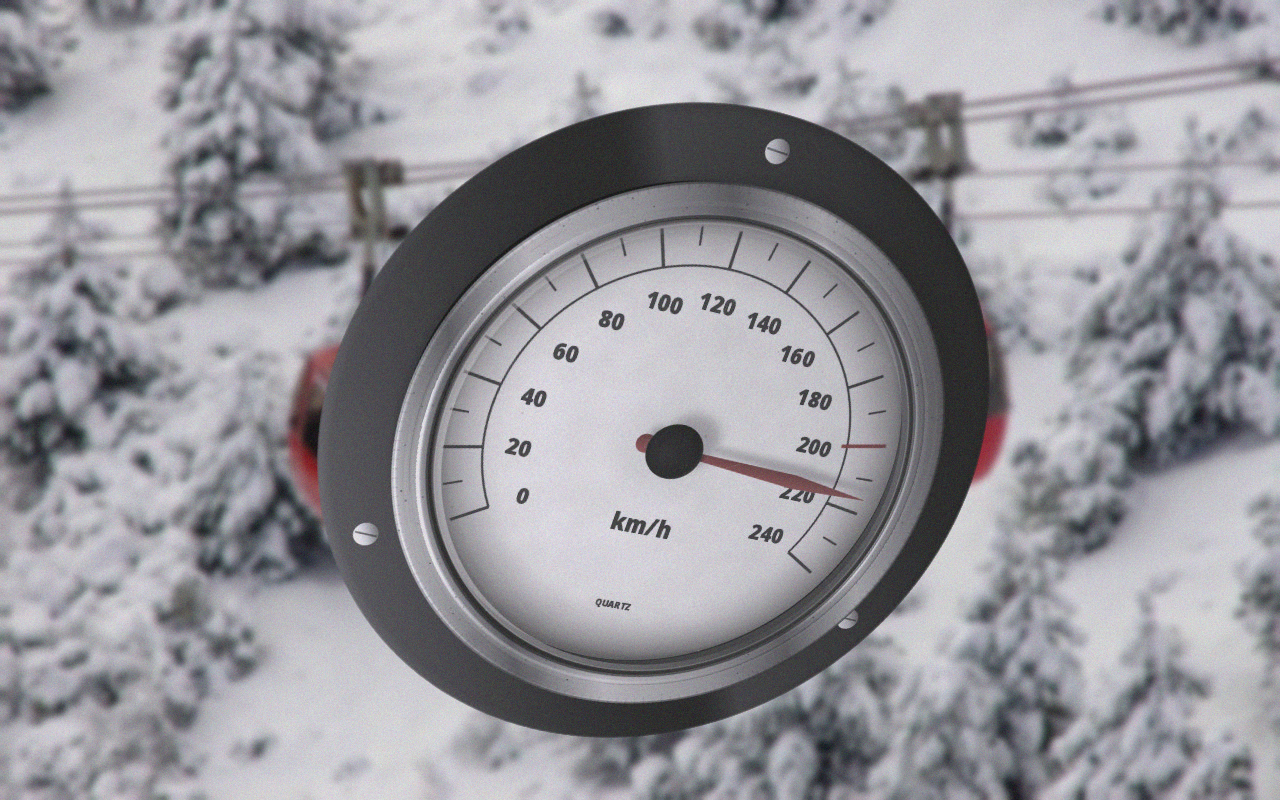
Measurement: **215** km/h
